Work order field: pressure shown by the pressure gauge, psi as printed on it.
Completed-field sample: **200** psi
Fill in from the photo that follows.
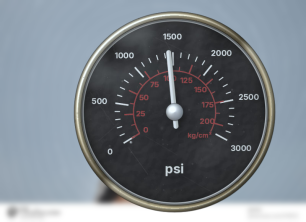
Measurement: **1450** psi
